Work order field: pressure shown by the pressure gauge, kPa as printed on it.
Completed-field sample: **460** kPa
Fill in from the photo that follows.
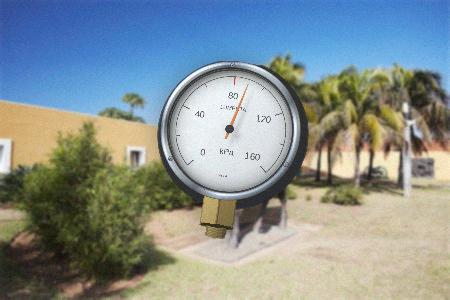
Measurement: **90** kPa
